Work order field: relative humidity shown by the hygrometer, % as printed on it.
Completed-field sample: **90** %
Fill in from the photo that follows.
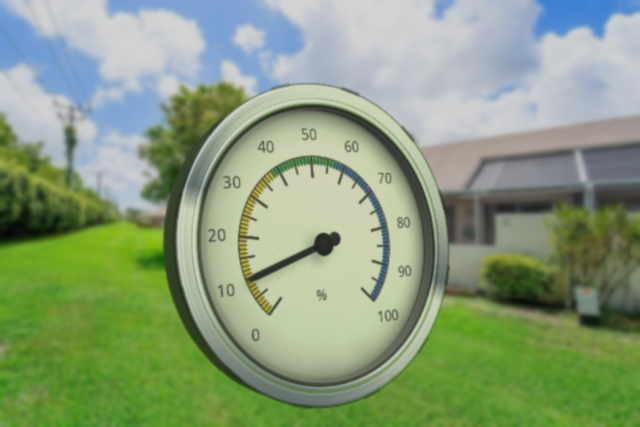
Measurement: **10** %
